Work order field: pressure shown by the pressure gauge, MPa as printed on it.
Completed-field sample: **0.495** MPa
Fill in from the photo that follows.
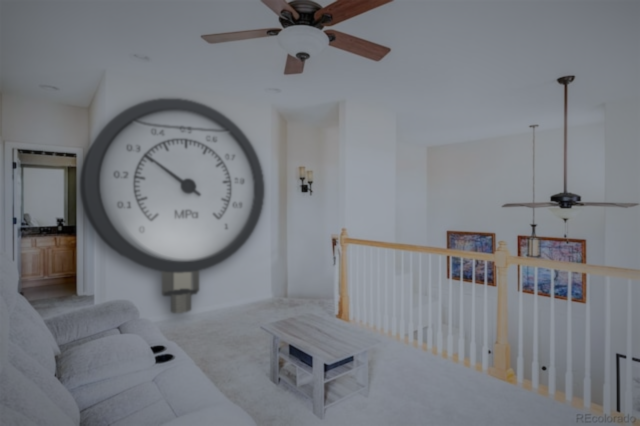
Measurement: **0.3** MPa
